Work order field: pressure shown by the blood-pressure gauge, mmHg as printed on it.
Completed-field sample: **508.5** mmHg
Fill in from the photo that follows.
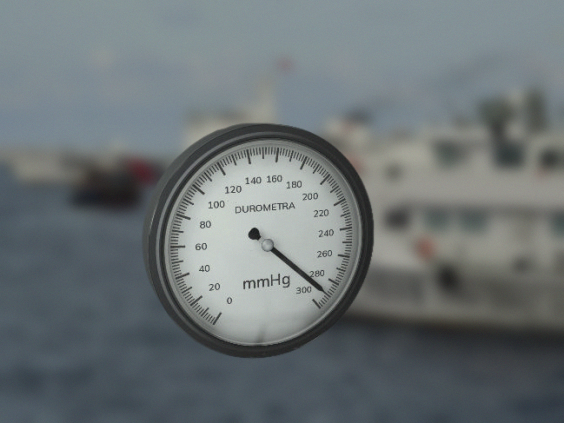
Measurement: **290** mmHg
